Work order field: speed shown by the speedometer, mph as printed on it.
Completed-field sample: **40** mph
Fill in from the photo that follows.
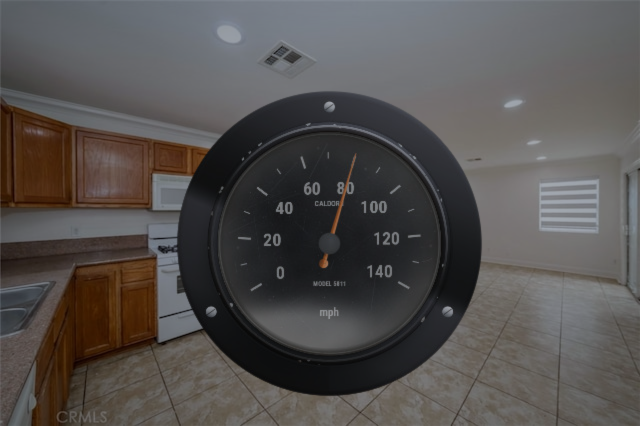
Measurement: **80** mph
